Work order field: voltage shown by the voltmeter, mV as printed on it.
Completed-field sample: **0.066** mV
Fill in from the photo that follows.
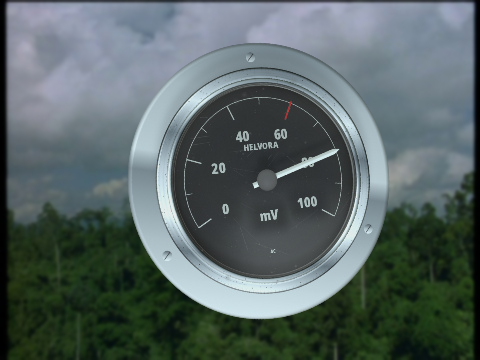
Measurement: **80** mV
